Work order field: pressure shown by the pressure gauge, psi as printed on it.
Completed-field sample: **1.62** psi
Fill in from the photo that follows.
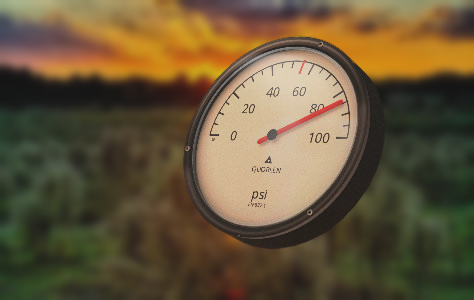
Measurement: **85** psi
